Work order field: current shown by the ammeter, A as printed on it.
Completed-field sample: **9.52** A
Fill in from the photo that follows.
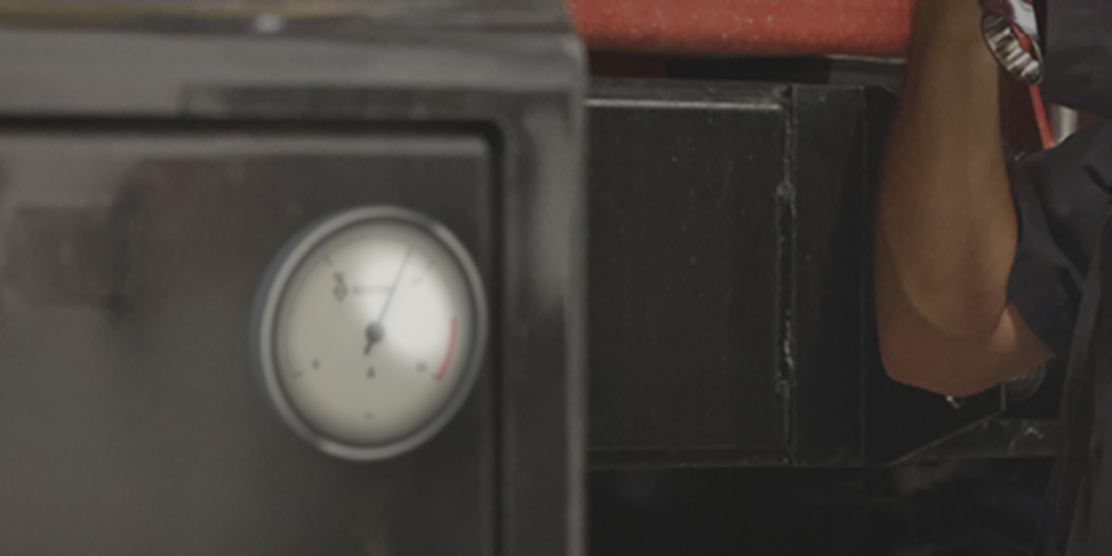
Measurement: **17.5** A
